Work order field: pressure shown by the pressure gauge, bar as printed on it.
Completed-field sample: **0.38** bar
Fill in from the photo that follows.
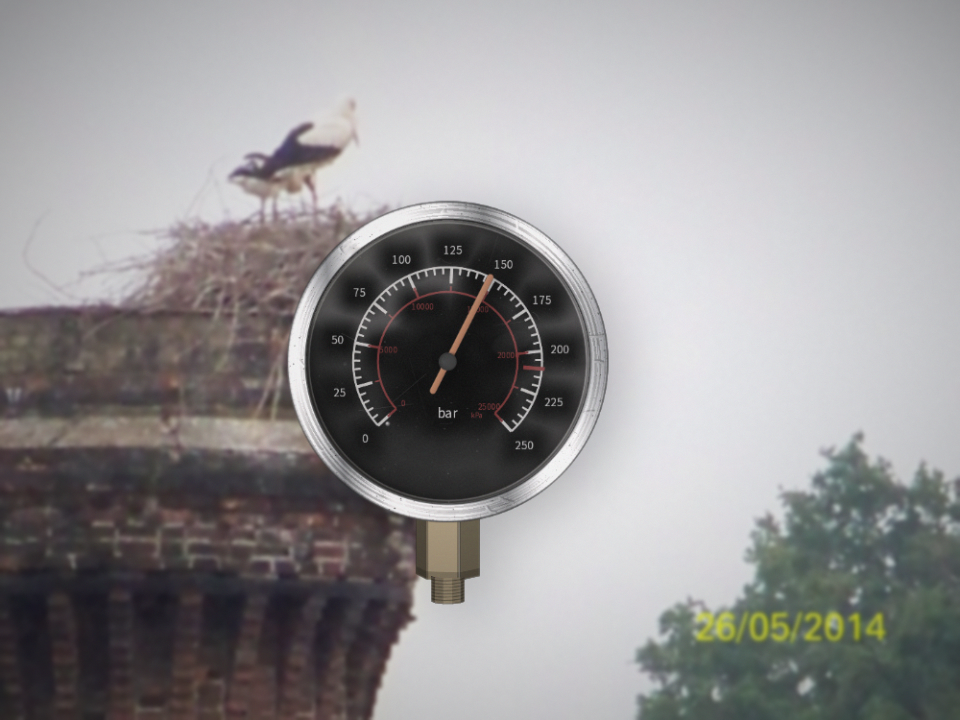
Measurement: **147.5** bar
